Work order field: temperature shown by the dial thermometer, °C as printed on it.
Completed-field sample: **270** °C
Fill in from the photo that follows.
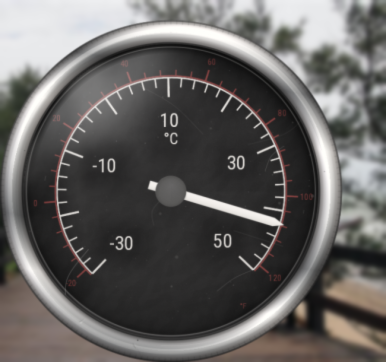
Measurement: **42** °C
